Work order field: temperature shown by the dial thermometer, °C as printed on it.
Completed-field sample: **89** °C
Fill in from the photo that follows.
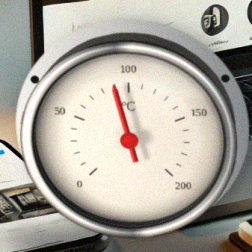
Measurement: **90** °C
